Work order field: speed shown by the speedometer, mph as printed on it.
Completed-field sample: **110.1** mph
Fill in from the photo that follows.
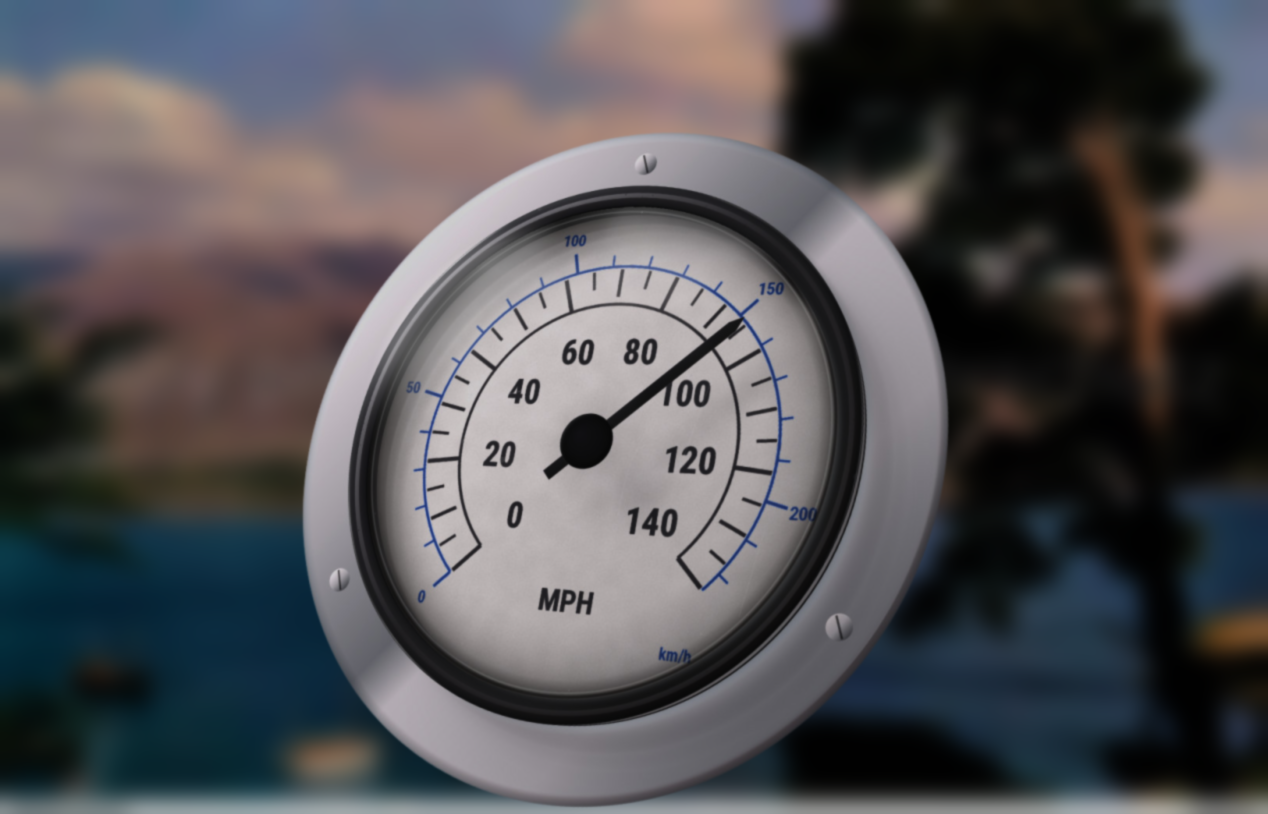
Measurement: **95** mph
